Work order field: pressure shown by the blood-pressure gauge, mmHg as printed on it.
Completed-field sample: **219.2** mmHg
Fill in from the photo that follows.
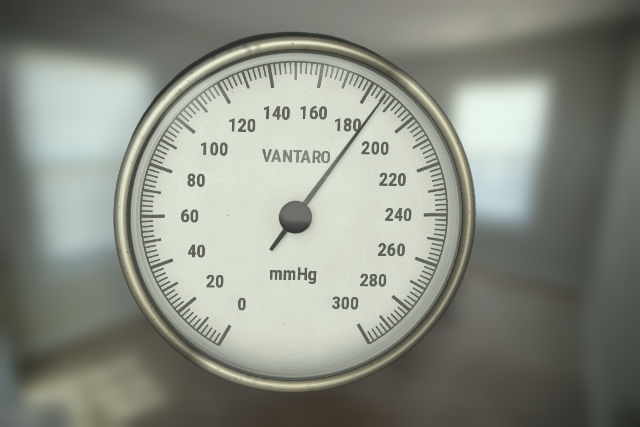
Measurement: **186** mmHg
